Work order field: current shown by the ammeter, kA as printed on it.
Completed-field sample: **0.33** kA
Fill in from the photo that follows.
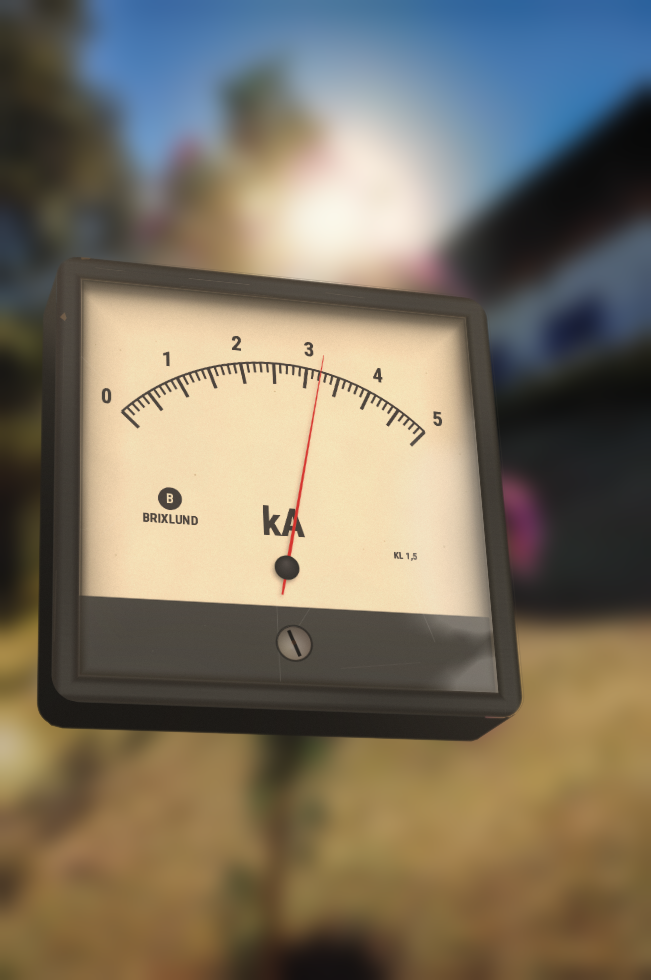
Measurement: **3.2** kA
